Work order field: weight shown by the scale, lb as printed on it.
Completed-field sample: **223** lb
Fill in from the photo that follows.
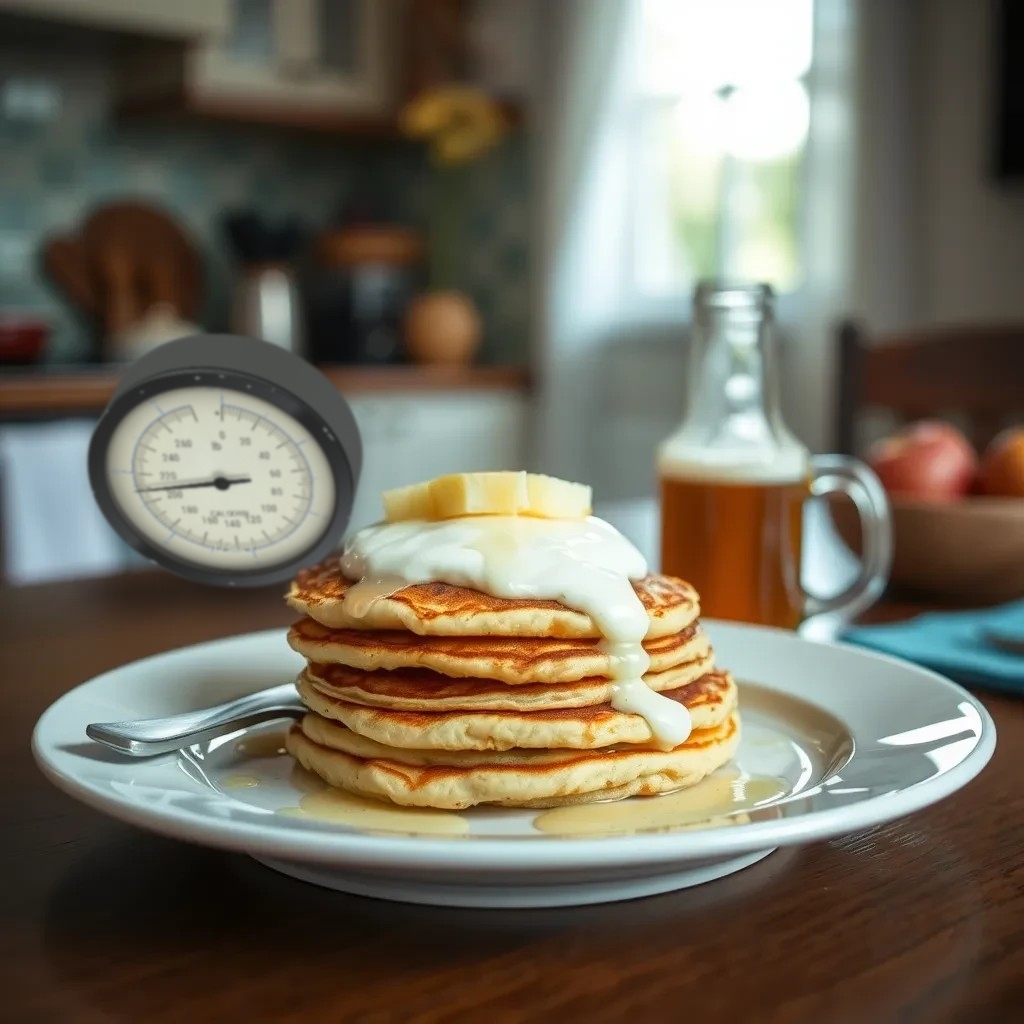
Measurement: **210** lb
